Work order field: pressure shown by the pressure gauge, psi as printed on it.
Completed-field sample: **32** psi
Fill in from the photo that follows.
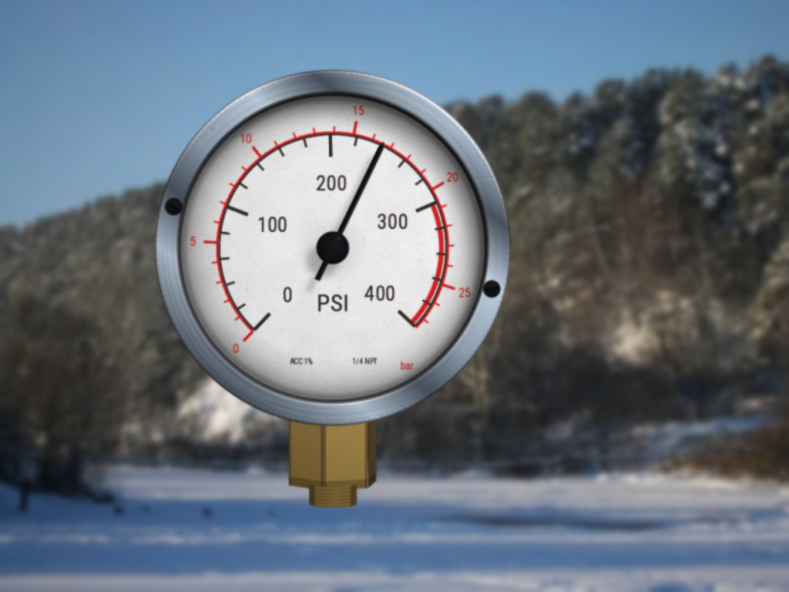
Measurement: **240** psi
